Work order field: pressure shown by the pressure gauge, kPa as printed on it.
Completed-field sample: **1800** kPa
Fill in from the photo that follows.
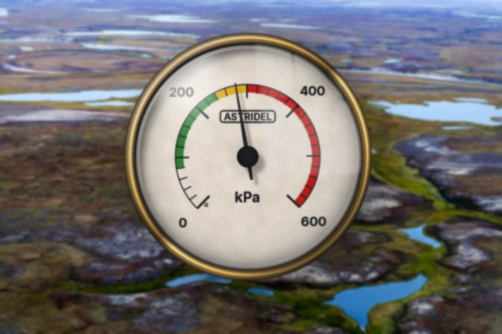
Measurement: **280** kPa
